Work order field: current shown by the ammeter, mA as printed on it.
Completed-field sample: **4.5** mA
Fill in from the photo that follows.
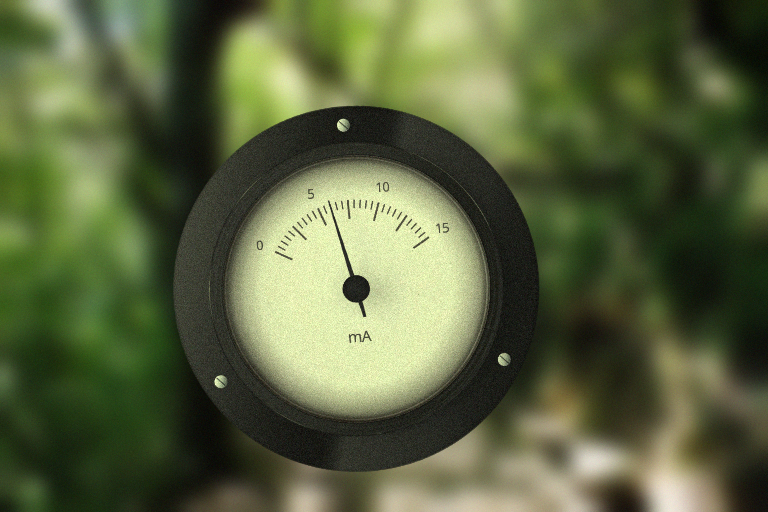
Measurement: **6** mA
